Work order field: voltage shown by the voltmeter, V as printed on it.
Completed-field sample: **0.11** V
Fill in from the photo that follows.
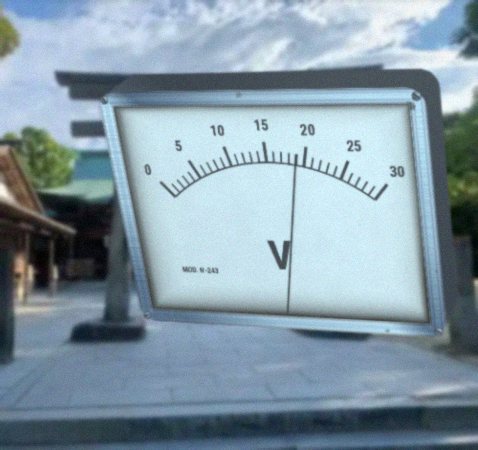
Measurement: **19** V
